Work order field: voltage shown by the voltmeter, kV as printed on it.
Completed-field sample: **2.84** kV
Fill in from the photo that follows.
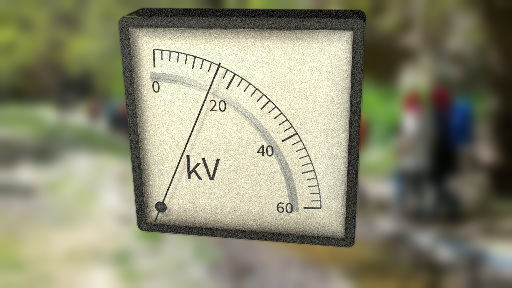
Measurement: **16** kV
